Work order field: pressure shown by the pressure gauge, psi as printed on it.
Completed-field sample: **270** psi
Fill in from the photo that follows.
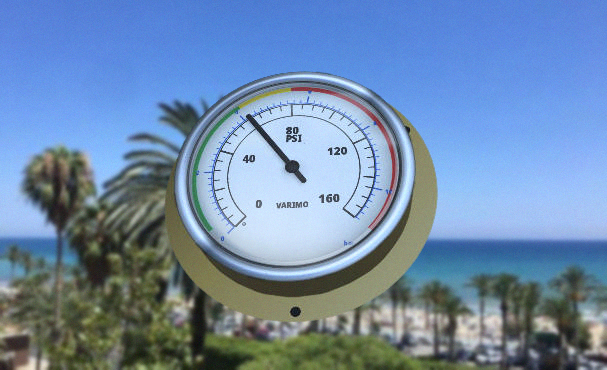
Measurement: **60** psi
